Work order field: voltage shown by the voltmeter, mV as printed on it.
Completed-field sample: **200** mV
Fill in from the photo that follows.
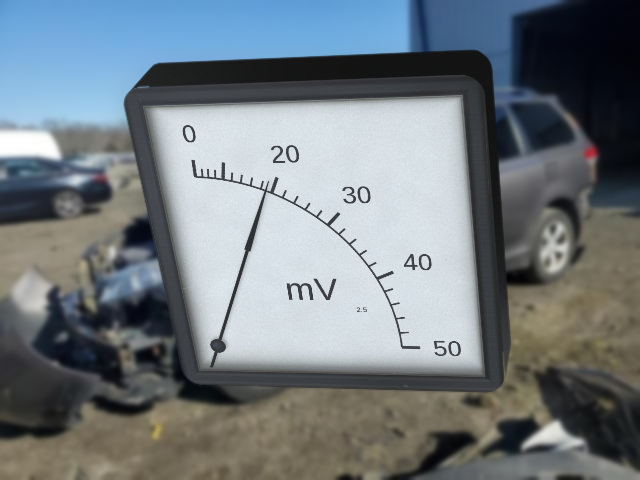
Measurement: **19** mV
